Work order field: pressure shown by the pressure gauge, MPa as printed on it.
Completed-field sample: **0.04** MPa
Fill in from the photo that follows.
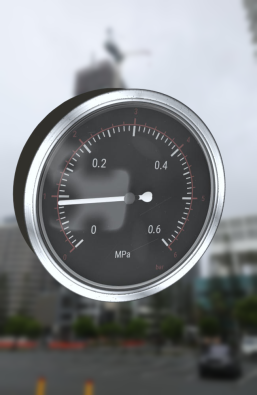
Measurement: **0.09** MPa
